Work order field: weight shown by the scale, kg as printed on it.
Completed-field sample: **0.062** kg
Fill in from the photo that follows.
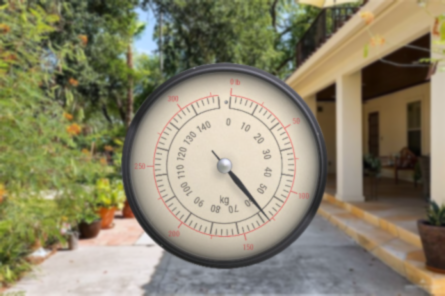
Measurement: **58** kg
